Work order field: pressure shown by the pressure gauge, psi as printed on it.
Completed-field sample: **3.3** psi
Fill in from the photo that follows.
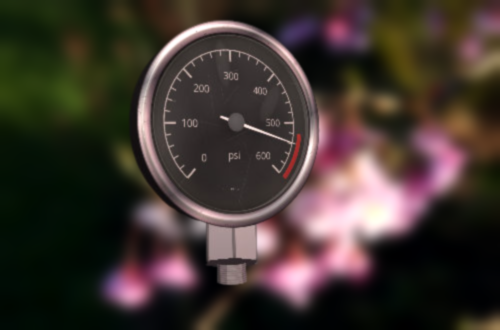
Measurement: **540** psi
